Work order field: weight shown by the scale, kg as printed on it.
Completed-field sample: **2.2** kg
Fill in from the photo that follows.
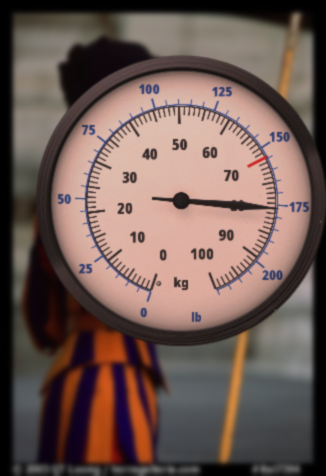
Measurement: **80** kg
